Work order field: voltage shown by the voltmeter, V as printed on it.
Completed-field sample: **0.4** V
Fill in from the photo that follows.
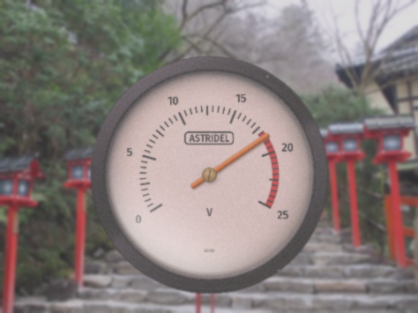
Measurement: **18.5** V
